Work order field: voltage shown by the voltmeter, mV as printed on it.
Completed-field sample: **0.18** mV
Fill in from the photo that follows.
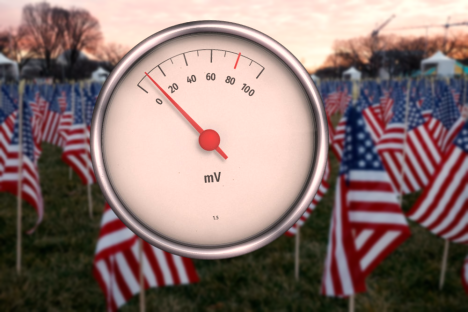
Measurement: **10** mV
